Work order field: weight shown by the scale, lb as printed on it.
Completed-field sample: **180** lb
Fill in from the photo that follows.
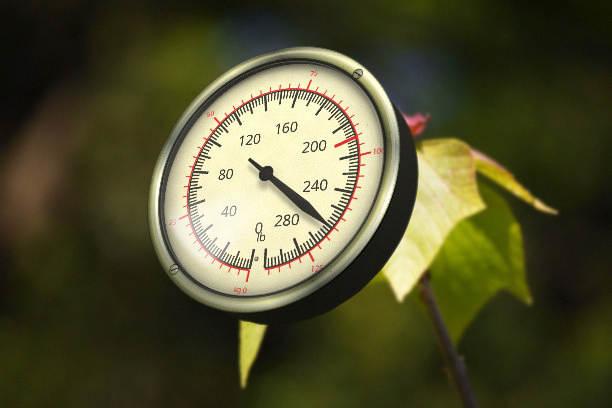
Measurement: **260** lb
